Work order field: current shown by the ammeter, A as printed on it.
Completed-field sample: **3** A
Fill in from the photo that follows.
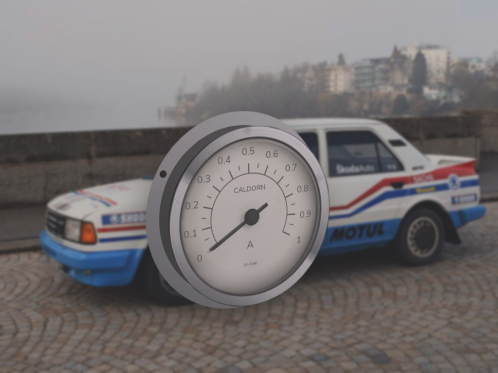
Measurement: **0** A
